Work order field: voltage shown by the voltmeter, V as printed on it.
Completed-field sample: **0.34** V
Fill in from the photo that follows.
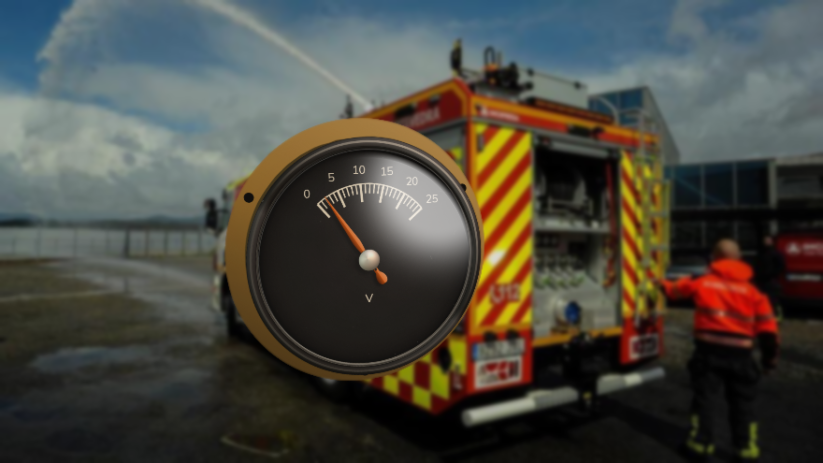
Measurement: **2** V
